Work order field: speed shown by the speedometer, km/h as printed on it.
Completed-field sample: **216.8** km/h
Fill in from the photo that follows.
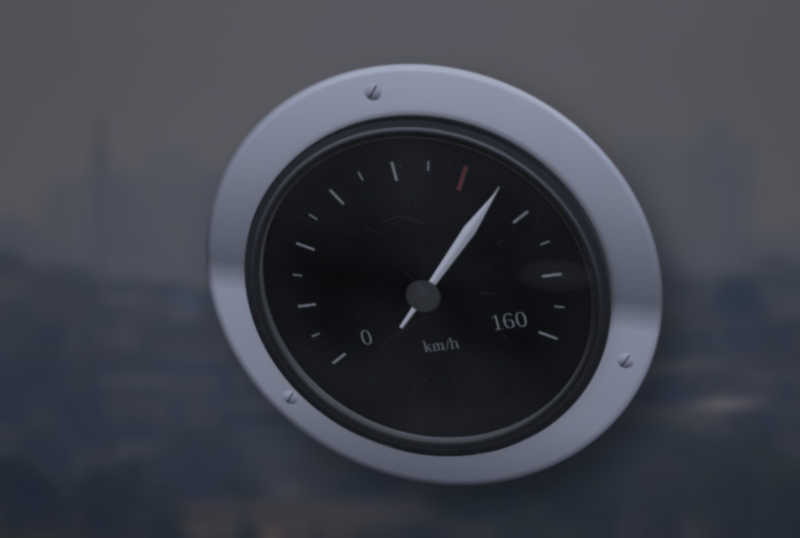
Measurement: **110** km/h
